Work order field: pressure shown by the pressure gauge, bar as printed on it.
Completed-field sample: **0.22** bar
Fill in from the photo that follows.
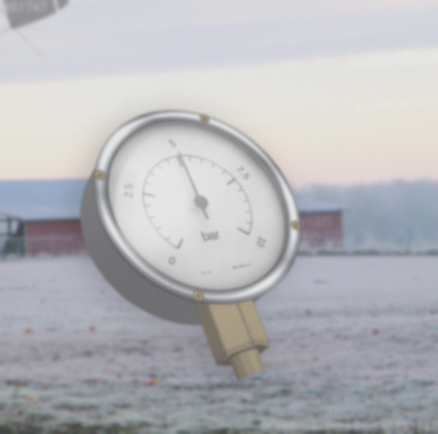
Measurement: **5** bar
